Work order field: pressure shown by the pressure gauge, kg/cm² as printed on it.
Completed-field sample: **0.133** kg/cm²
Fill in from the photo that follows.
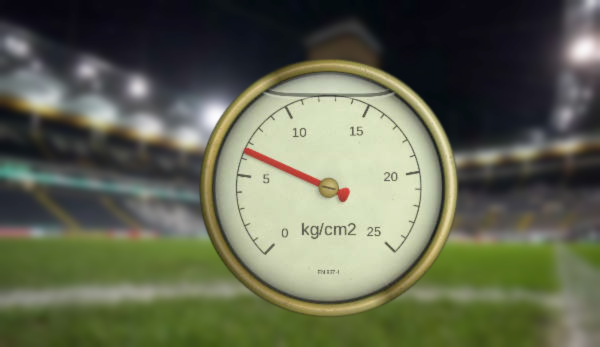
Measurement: **6.5** kg/cm²
